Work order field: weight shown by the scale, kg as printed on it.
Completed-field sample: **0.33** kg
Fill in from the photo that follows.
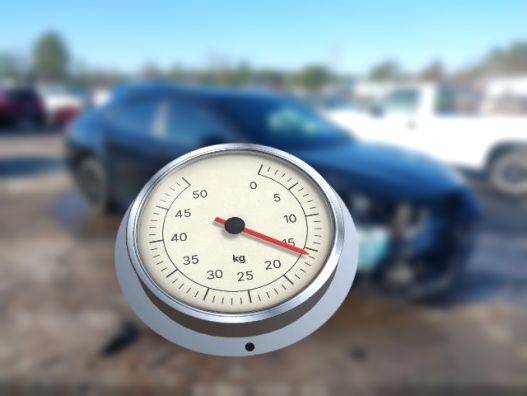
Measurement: **16** kg
